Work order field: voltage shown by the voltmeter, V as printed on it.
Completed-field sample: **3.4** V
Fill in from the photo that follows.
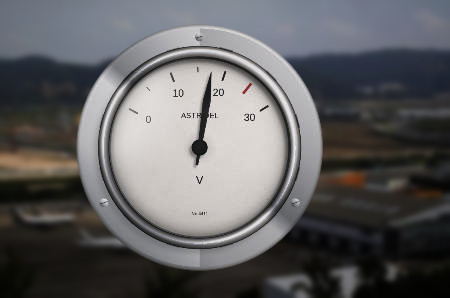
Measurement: **17.5** V
